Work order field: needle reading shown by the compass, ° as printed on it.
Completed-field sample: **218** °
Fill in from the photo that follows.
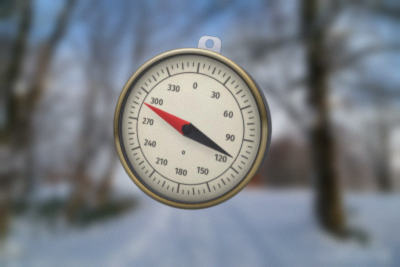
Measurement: **290** °
